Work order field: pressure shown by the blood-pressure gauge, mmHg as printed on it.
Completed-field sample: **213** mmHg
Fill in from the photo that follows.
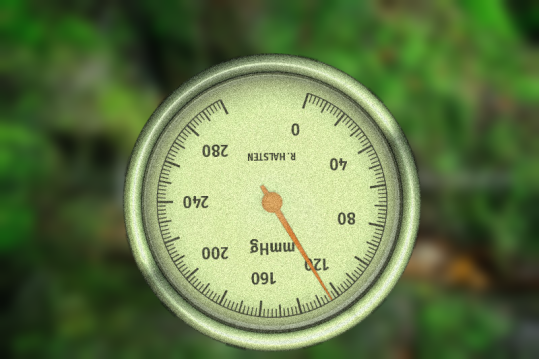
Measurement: **124** mmHg
